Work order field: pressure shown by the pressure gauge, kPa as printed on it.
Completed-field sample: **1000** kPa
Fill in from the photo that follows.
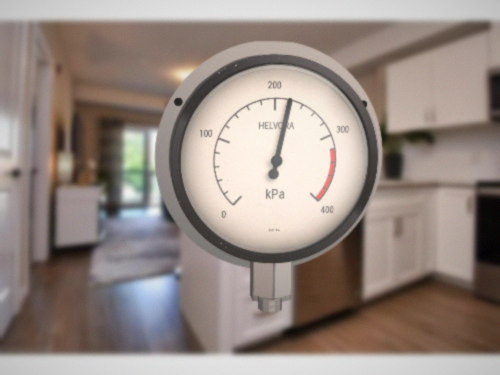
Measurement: **220** kPa
